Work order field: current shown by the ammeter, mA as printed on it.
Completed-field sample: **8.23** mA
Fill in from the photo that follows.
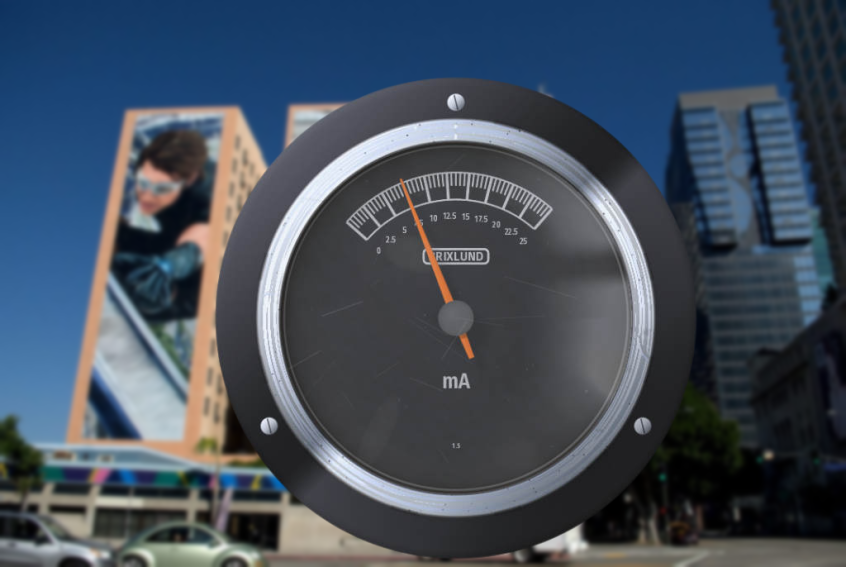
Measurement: **7.5** mA
